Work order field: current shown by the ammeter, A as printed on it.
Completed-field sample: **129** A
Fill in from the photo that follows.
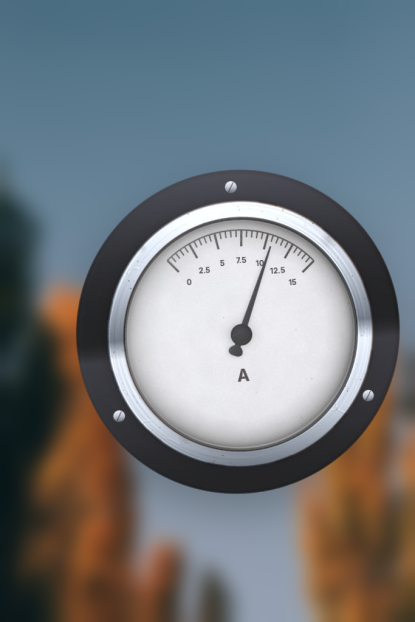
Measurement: **10.5** A
